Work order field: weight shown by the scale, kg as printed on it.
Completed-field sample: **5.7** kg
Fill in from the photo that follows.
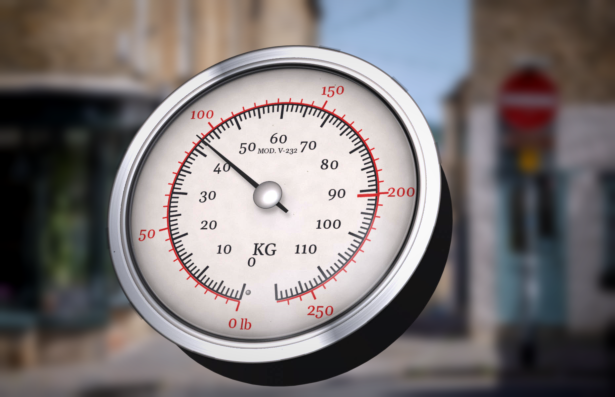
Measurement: **42** kg
